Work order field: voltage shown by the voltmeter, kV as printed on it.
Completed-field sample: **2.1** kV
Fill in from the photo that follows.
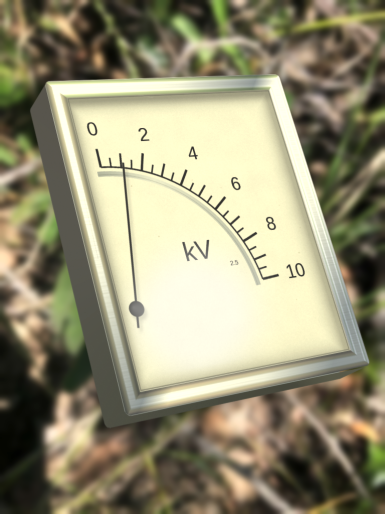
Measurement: **1** kV
